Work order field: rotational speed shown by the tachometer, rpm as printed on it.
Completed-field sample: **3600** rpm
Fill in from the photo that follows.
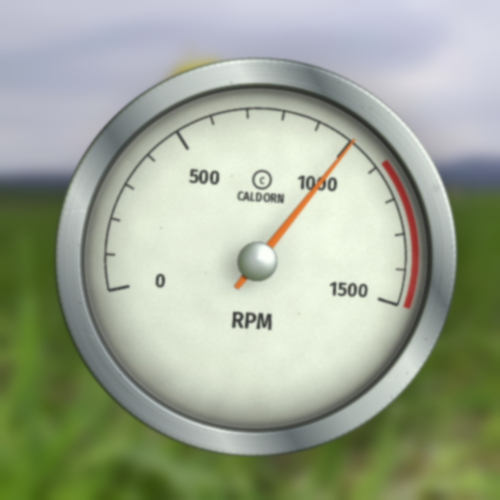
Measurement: **1000** rpm
